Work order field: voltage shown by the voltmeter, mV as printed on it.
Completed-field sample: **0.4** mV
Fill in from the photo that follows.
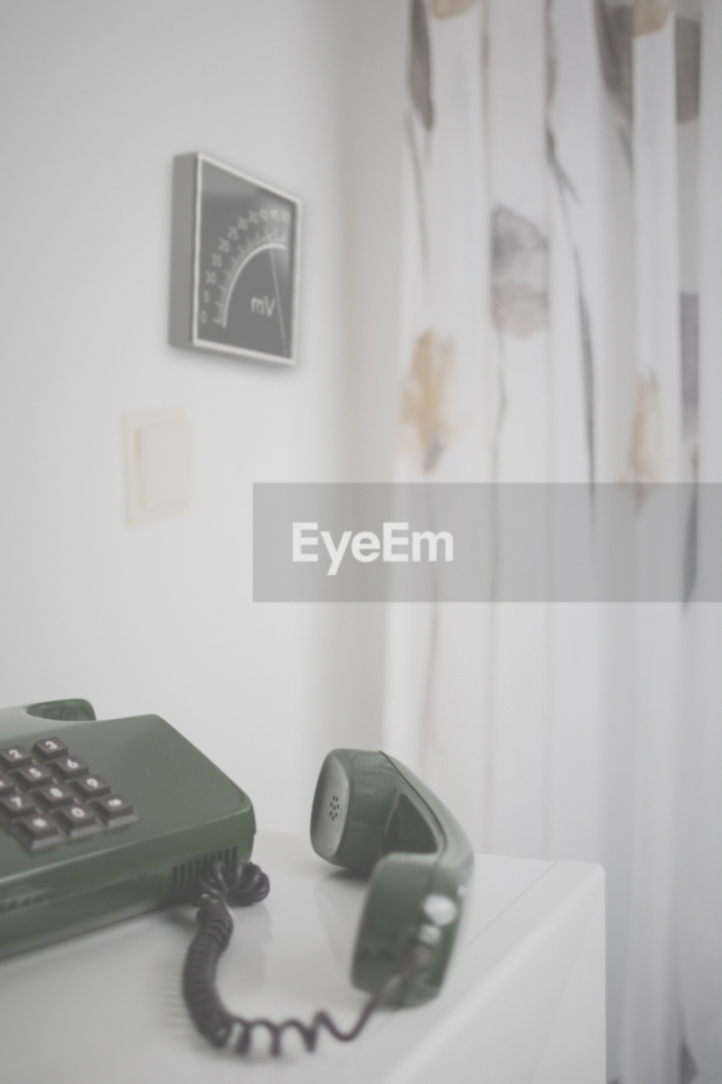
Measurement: **40** mV
